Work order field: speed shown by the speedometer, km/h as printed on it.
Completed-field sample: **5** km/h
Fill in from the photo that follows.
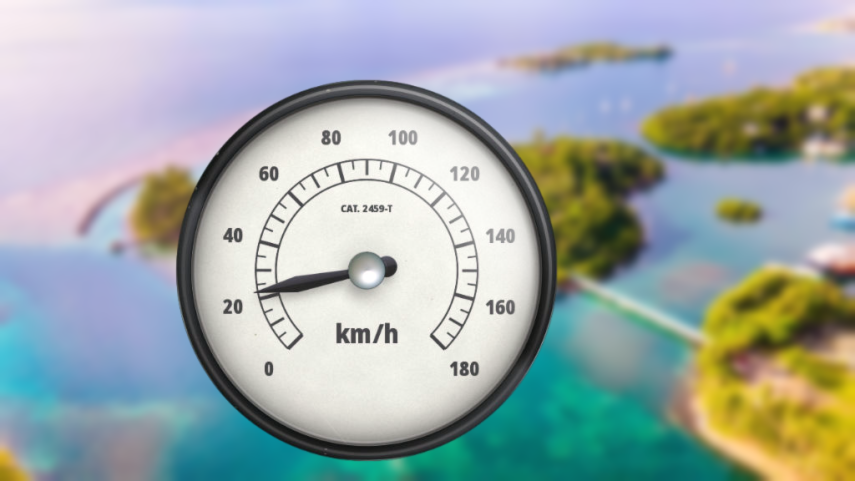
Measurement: **22.5** km/h
